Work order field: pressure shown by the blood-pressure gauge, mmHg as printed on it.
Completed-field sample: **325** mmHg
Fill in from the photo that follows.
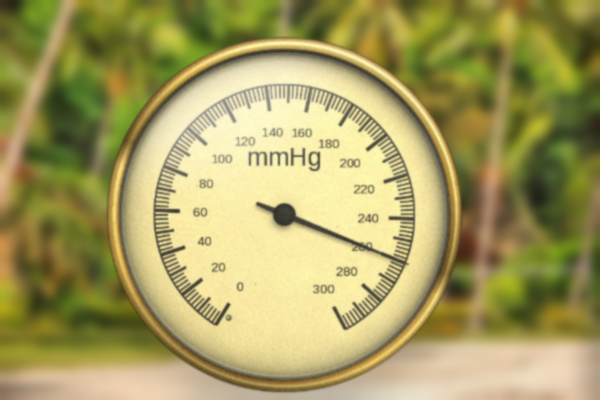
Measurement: **260** mmHg
